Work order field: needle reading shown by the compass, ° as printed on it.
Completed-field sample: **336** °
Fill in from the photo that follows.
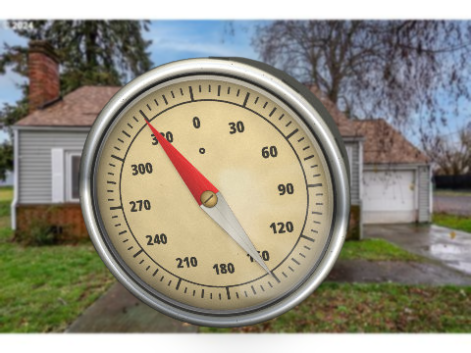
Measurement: **330** °
